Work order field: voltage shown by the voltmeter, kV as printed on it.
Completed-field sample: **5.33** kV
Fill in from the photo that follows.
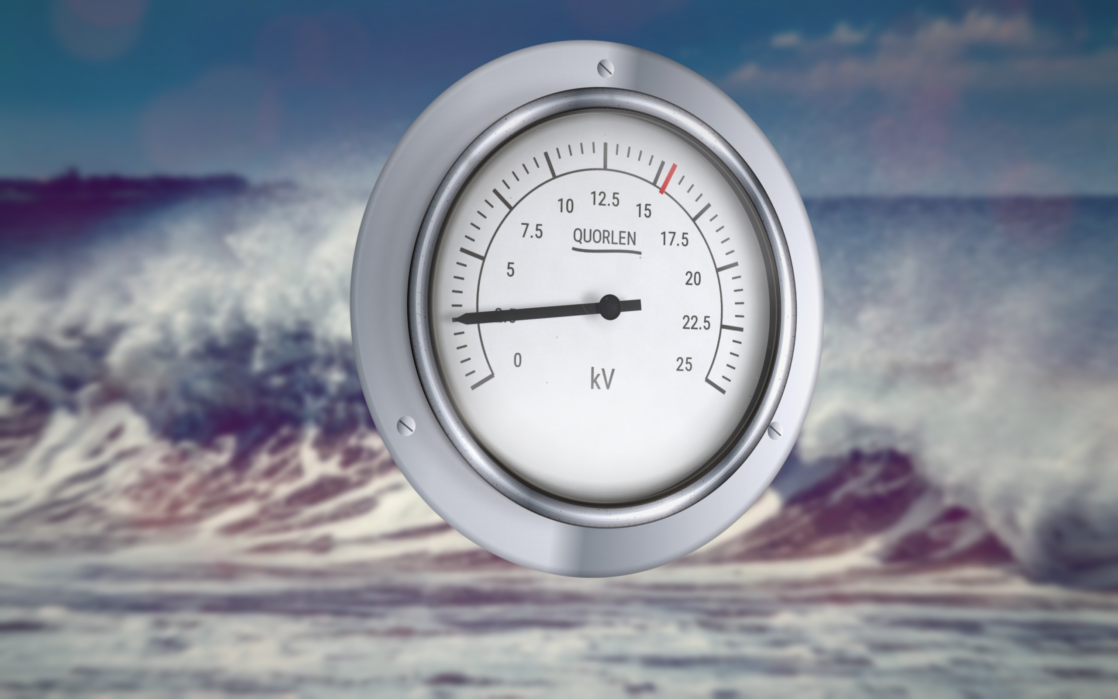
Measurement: **2.5** kV
